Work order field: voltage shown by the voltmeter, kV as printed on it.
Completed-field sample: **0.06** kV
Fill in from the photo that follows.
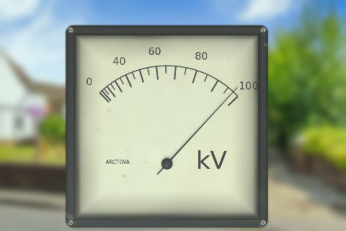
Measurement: **97.5** kV
